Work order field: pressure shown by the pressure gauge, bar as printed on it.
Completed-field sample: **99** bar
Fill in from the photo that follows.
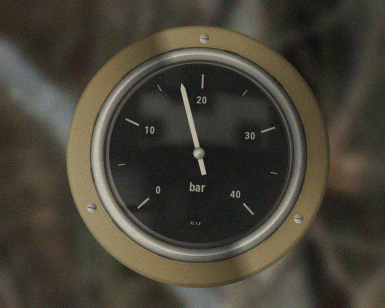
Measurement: **17.5** bar
